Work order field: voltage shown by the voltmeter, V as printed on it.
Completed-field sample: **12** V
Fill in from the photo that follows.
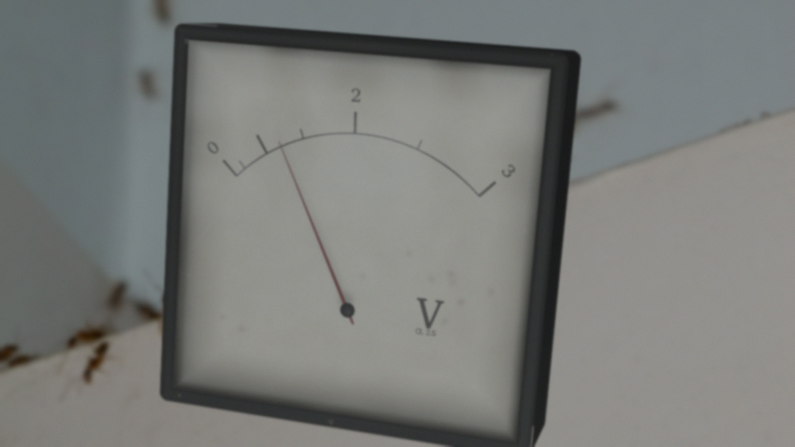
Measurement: **1.25** V
